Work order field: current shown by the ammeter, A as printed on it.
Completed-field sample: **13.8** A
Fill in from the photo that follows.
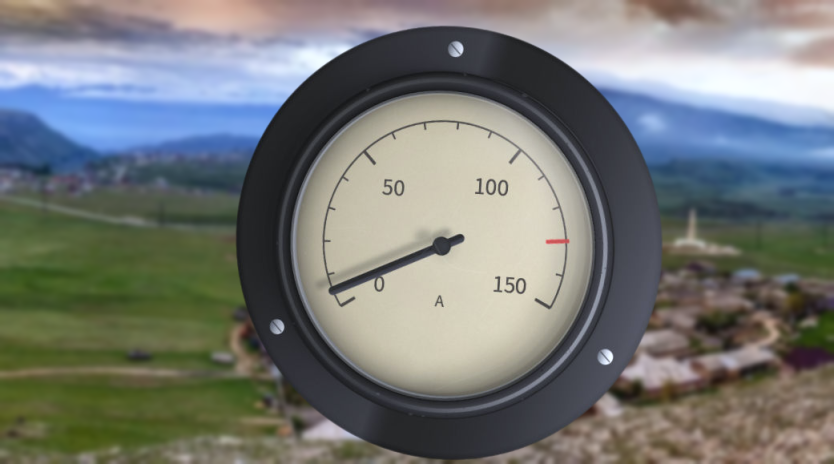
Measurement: **5** A
